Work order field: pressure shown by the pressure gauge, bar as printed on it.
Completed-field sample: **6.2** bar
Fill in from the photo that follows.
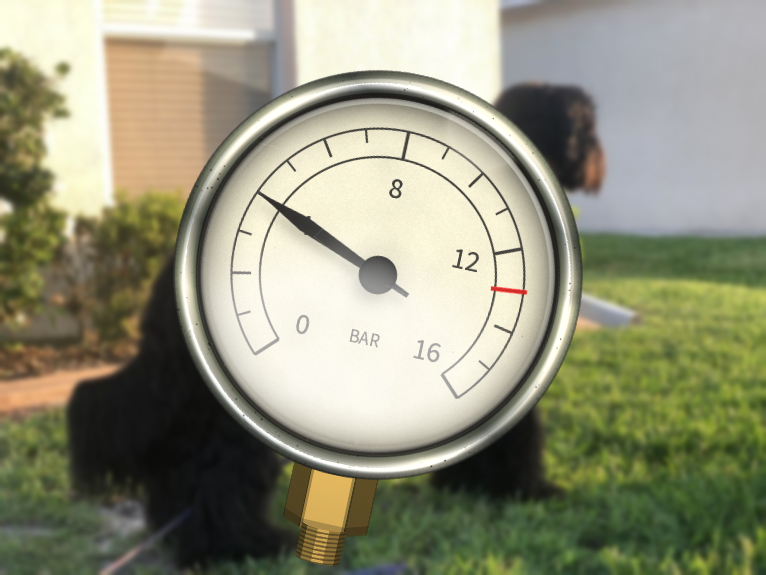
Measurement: **4** bar
